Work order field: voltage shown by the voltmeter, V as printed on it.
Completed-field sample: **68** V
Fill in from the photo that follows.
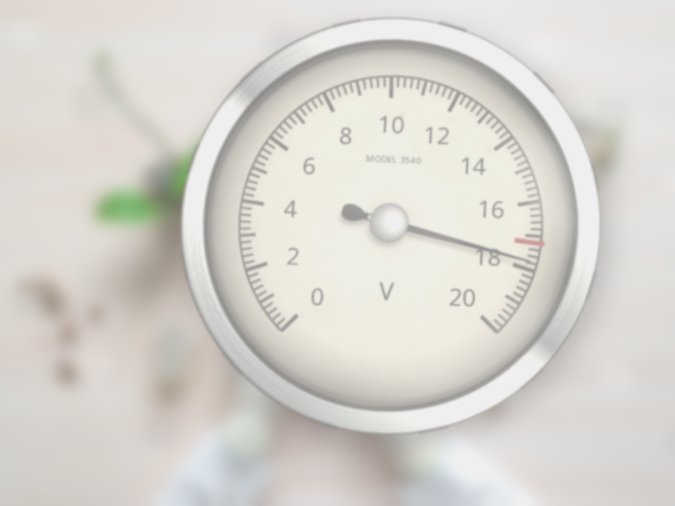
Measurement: **17.8** V
